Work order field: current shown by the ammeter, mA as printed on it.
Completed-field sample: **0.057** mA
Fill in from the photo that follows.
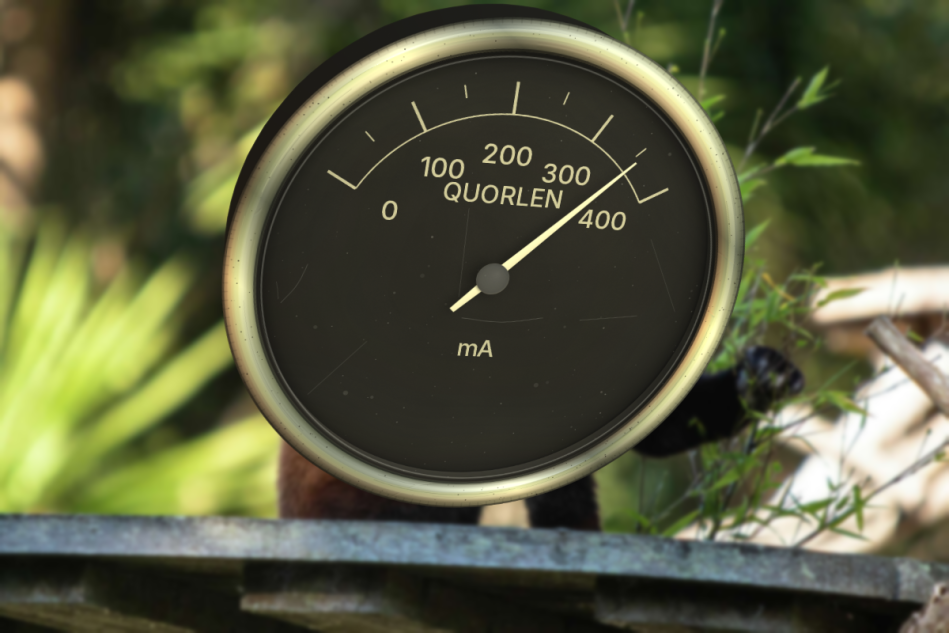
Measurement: **350** mA
